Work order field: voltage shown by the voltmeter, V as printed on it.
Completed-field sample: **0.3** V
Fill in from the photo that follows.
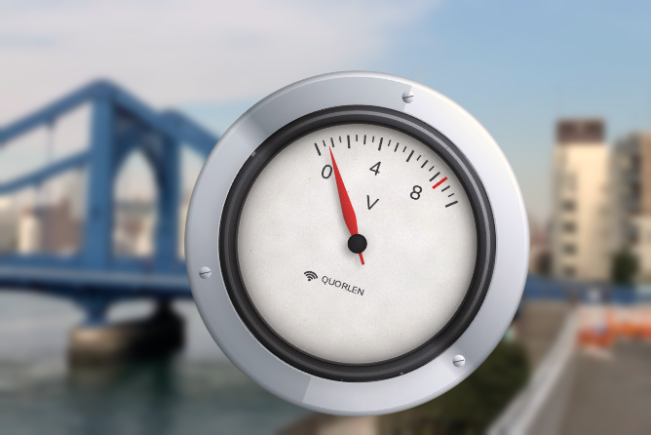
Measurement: **0.75** V
